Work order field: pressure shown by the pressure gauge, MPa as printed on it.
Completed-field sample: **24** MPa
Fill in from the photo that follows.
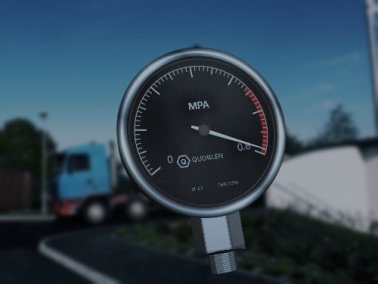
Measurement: **0.59** MPa
